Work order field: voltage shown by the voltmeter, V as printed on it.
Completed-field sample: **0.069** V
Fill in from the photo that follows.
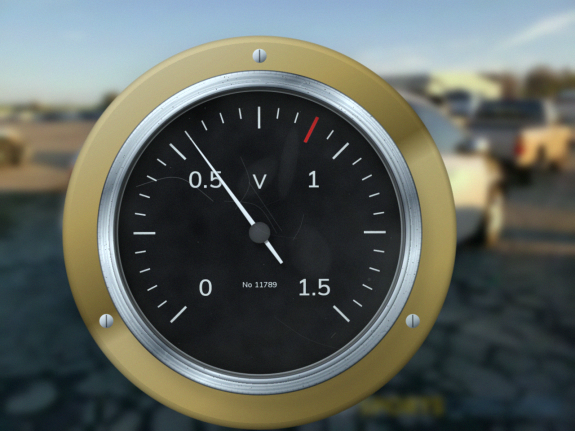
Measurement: **0.55** V
